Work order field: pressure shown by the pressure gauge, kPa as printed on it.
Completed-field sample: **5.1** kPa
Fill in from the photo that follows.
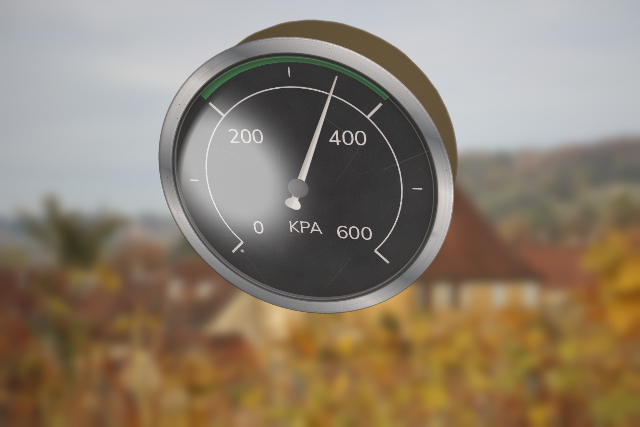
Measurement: **350** kPa
